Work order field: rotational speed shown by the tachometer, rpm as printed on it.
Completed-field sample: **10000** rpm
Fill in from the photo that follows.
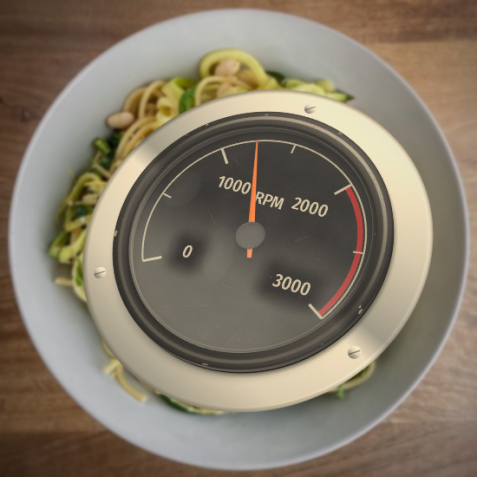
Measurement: **1250** rpm
